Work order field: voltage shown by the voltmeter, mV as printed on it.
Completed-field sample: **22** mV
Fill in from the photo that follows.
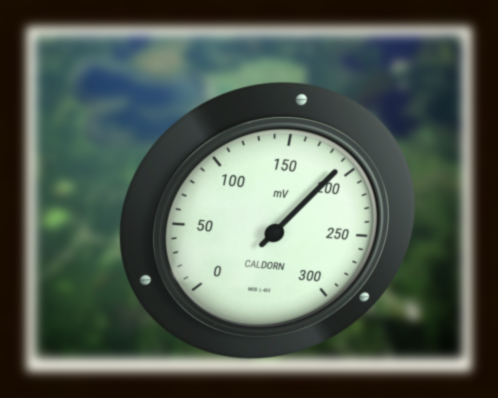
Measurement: **190** mV
